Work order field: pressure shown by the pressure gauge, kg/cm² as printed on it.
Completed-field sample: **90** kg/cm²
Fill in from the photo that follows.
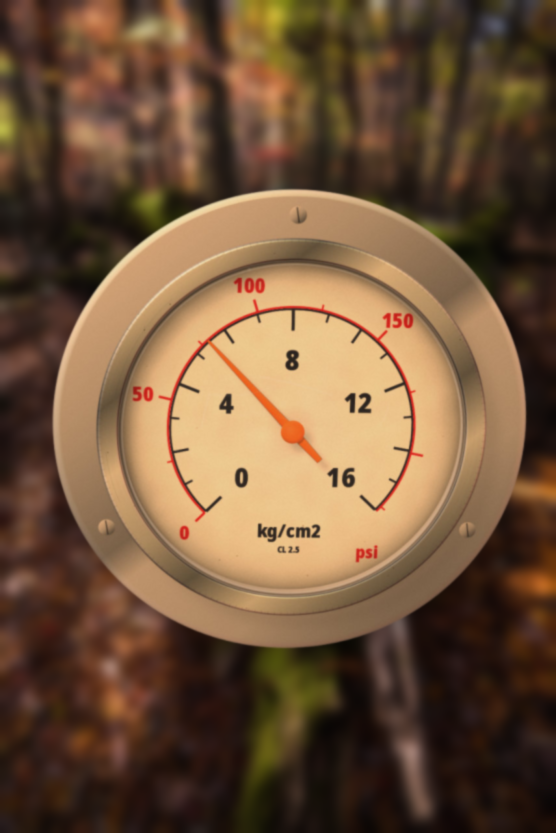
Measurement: **5.5** kg/cm²
